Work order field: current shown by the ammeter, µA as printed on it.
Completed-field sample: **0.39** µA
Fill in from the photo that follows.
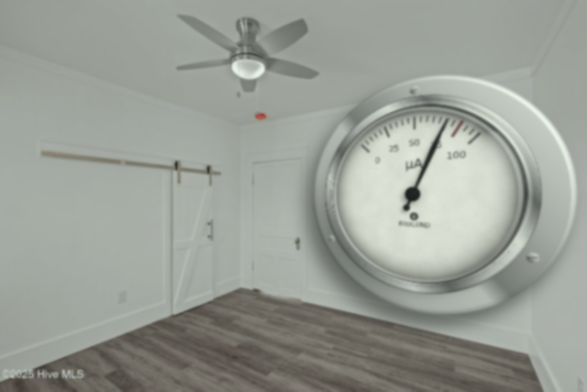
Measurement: **75** µA
